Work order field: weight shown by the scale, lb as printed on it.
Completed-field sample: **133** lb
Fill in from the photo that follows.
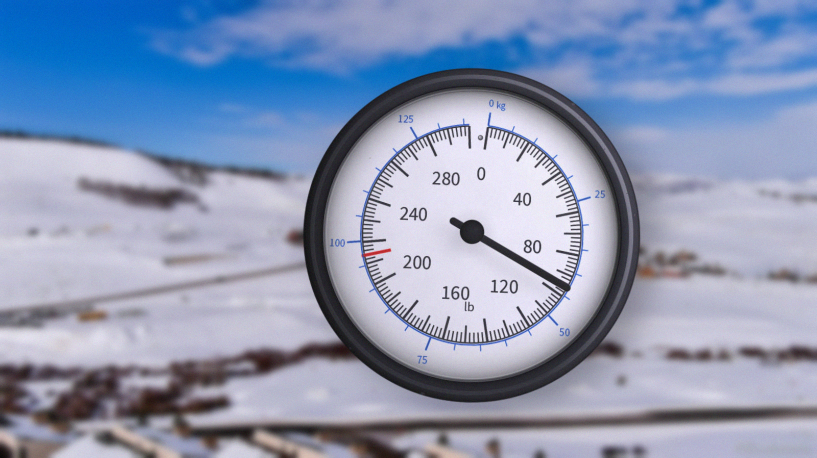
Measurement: **96** lb
